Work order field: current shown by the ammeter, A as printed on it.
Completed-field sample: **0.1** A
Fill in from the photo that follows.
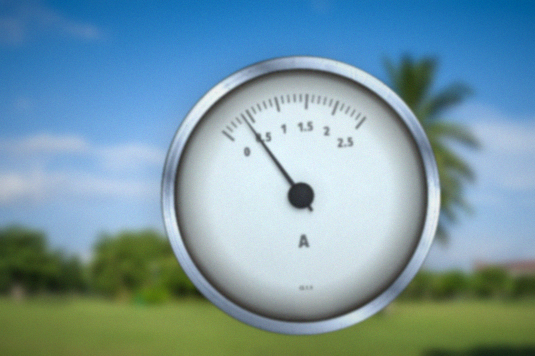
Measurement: **0.4** A
